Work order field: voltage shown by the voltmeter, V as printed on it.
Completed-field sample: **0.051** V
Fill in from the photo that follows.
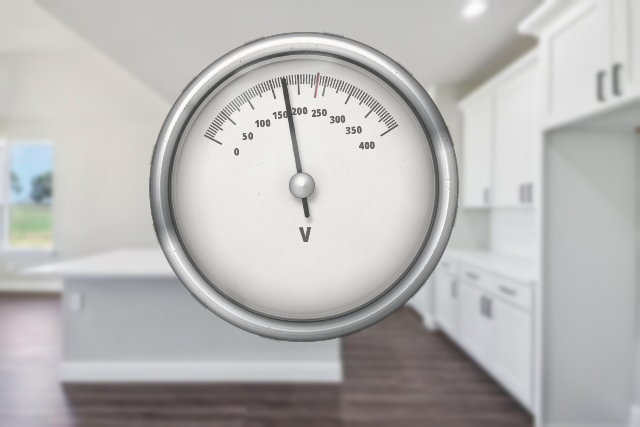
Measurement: **175** V
